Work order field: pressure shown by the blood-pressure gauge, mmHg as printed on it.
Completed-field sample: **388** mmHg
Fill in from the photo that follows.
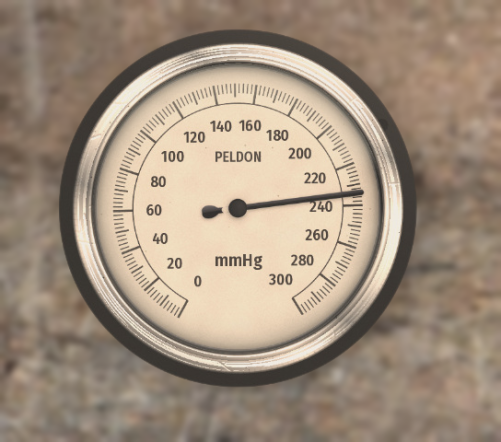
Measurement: **234** mmHg
